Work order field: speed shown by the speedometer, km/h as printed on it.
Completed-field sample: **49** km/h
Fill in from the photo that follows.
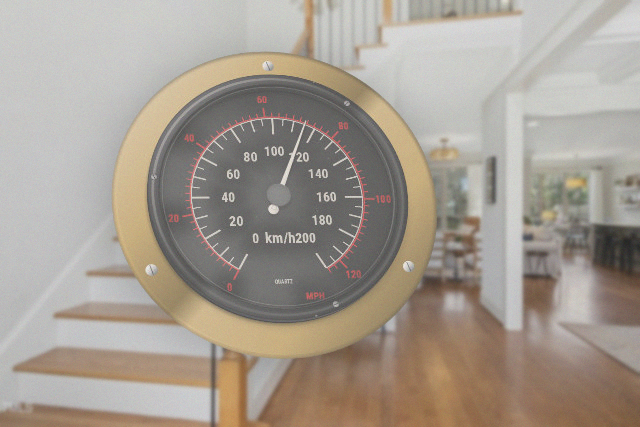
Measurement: **115** km/h
